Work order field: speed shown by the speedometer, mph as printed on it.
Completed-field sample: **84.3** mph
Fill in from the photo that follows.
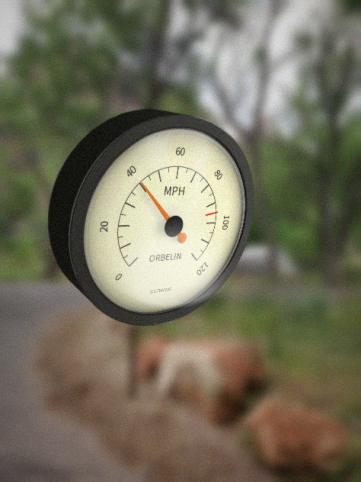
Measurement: **40** mph
